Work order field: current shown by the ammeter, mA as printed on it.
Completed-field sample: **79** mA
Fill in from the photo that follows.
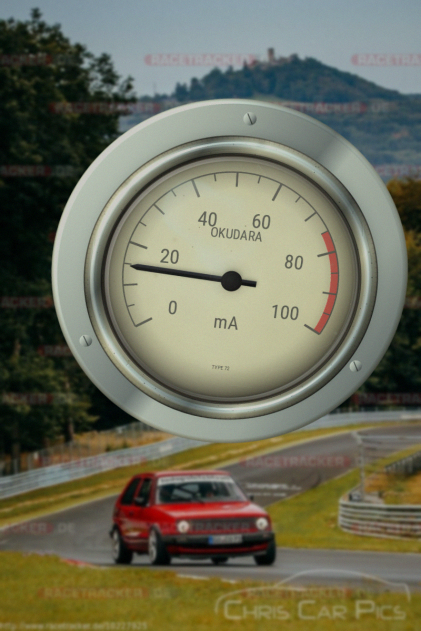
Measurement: **15** mA
